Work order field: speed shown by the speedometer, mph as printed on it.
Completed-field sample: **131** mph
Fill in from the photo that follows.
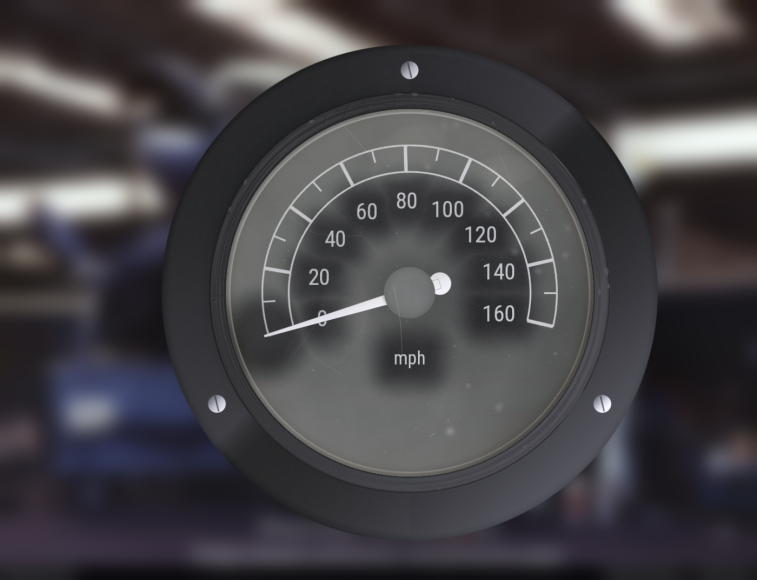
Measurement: **0** mph
